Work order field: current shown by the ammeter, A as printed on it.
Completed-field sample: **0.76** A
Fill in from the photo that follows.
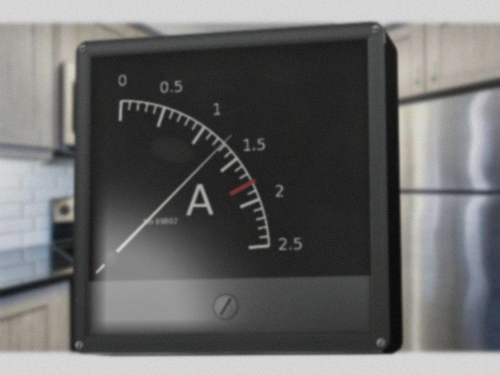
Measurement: **1.3** A
